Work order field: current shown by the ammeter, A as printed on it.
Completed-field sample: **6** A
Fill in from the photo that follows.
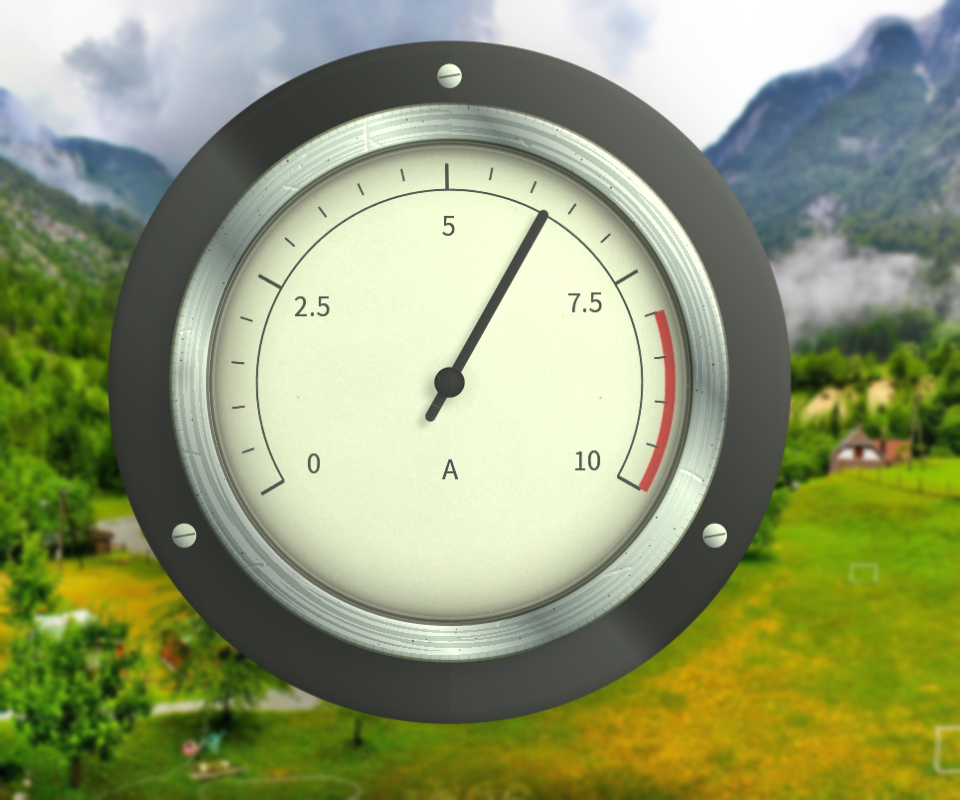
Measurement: **6.25** A
